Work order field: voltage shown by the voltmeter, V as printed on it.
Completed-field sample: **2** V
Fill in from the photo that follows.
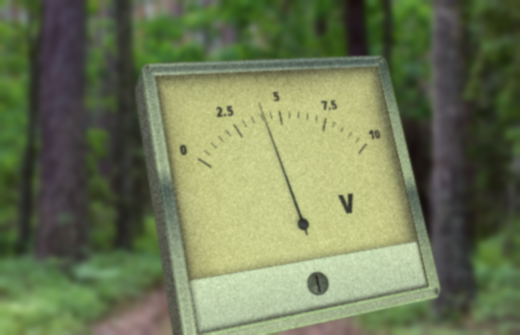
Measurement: **4** V
